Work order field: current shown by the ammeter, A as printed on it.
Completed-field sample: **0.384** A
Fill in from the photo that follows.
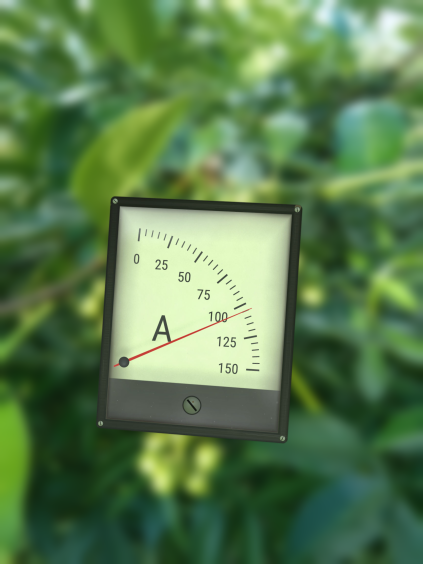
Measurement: **105** A
